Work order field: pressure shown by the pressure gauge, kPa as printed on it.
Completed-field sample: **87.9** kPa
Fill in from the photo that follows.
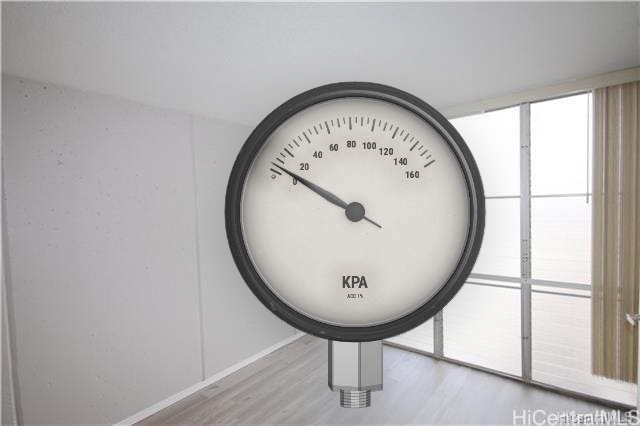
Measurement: **5** kPa
